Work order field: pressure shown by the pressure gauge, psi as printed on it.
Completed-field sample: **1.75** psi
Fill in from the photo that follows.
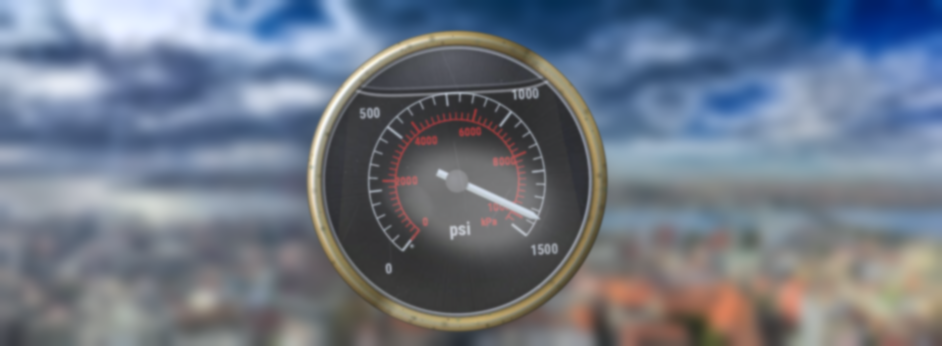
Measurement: **1425** psi
